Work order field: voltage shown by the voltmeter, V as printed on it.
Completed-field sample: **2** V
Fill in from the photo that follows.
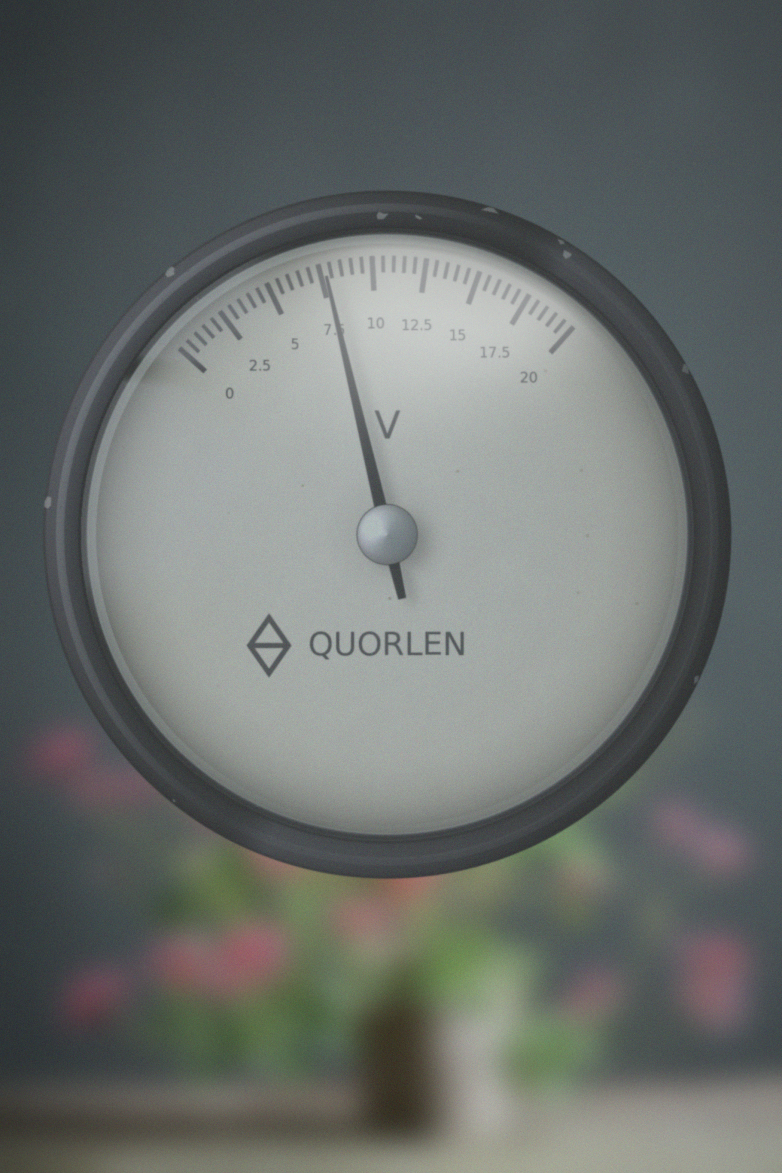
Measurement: **7.75** V
